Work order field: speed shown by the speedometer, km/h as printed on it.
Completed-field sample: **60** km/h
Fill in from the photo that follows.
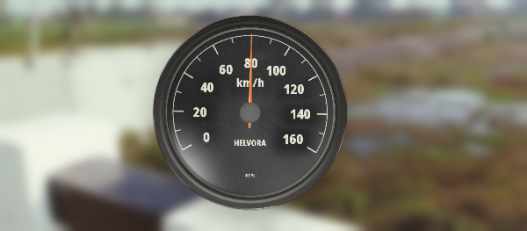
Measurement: **80** km/h
